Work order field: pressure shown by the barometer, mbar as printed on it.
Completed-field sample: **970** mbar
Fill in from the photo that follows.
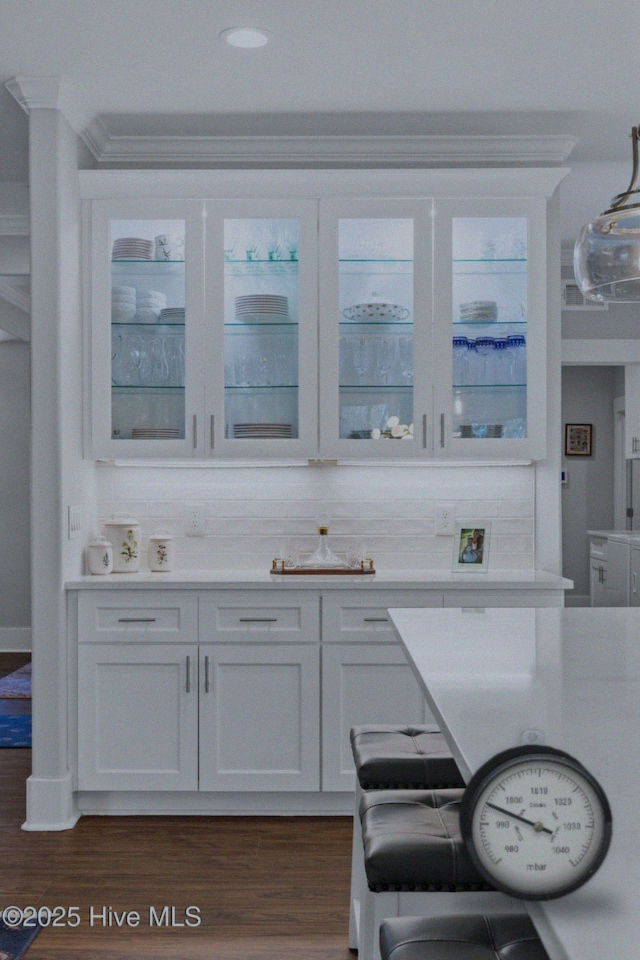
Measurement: **995** mbar
